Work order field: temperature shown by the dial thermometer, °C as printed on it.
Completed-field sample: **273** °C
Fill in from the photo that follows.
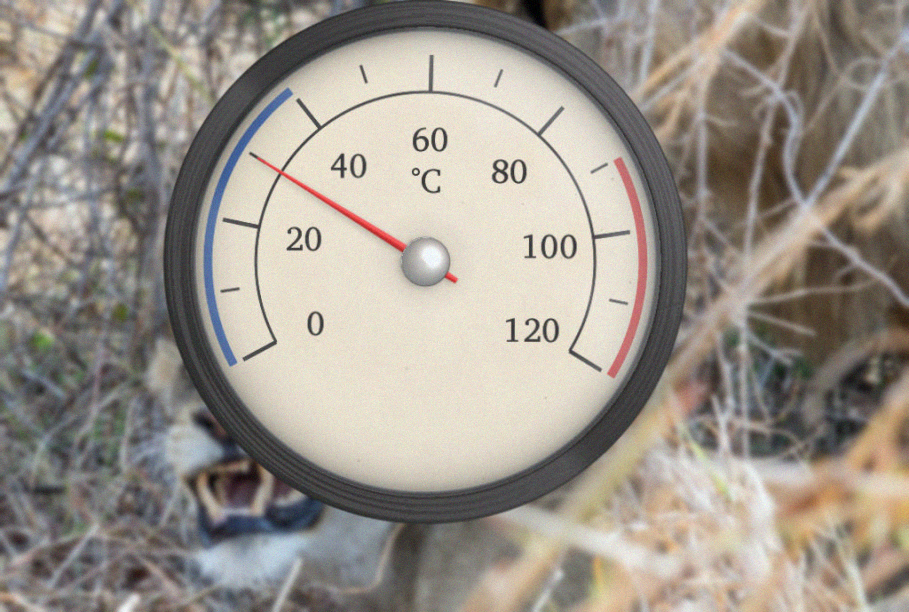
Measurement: **30** °C
